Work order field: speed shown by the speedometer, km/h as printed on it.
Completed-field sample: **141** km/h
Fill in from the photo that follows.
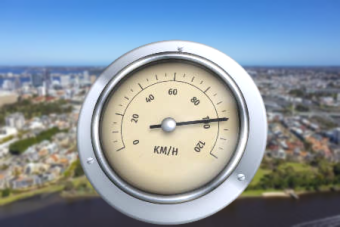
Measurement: **100** km/h
